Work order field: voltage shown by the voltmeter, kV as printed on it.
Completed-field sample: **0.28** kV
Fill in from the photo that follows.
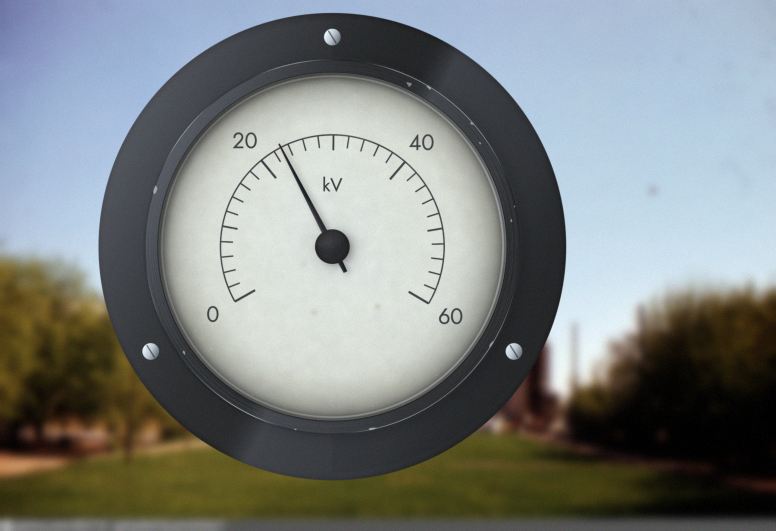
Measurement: **23** kV
